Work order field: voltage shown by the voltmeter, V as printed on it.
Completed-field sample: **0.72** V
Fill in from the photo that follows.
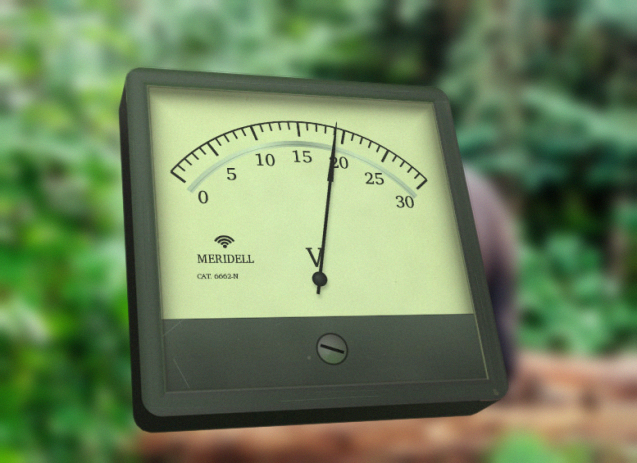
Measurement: **19** V
